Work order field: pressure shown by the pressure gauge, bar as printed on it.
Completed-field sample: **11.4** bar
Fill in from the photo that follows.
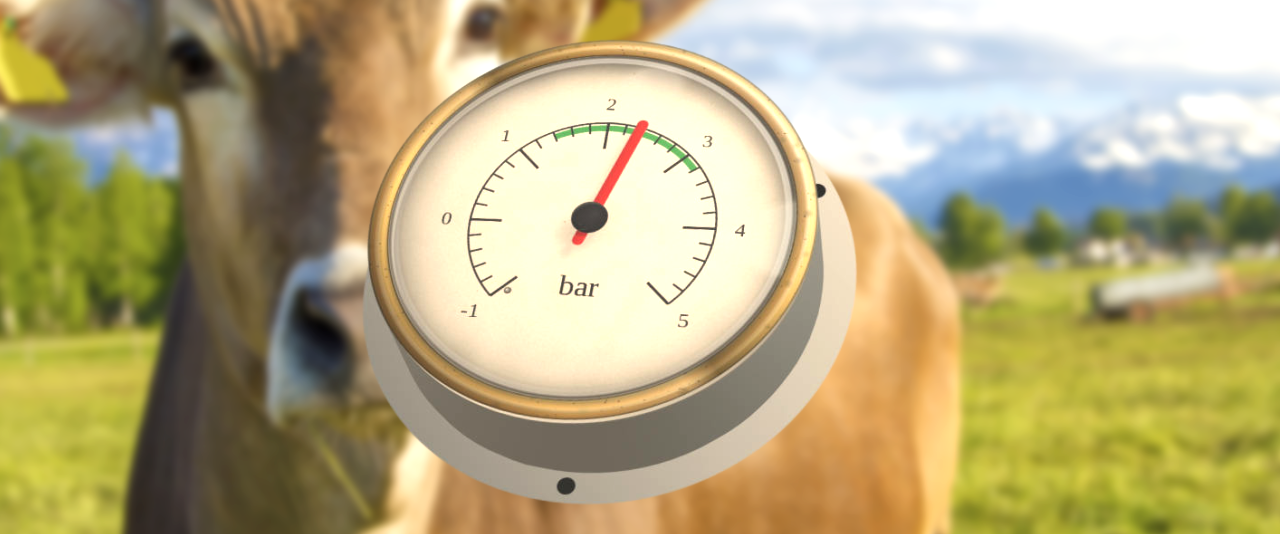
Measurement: **2.4** bar
